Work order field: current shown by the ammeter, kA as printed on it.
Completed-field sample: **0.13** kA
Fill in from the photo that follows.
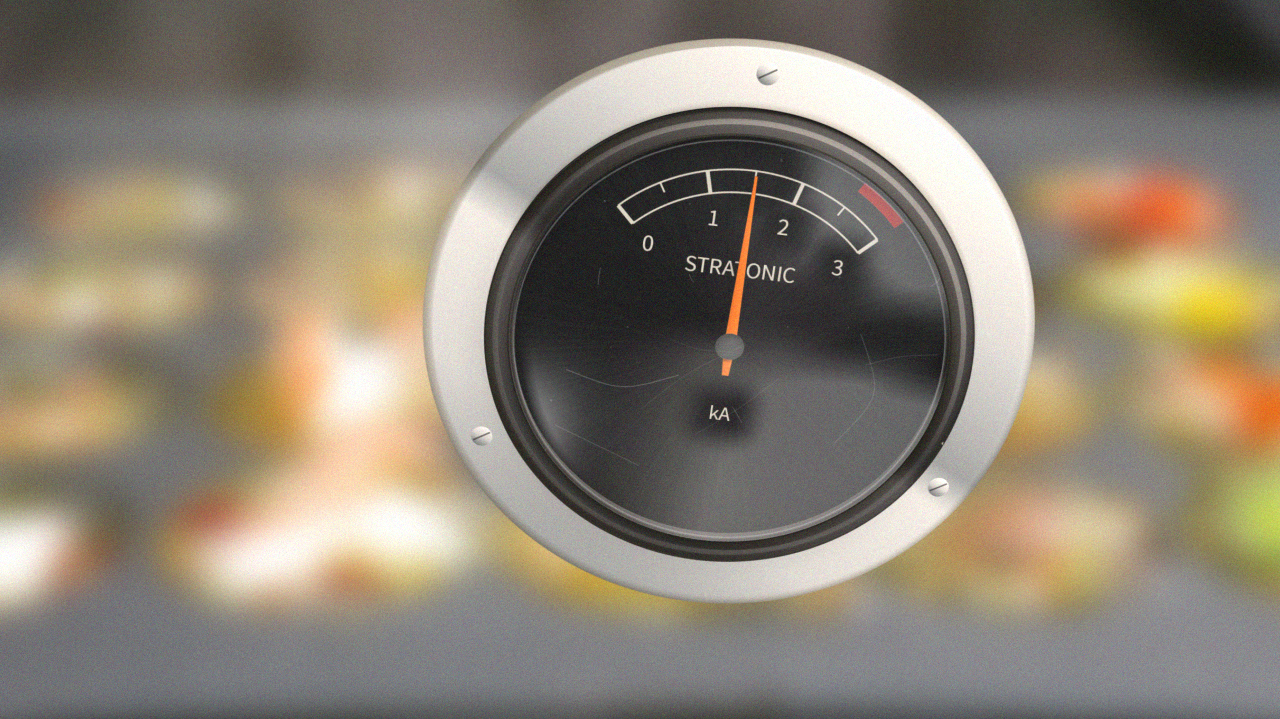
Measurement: **1.5** kA
